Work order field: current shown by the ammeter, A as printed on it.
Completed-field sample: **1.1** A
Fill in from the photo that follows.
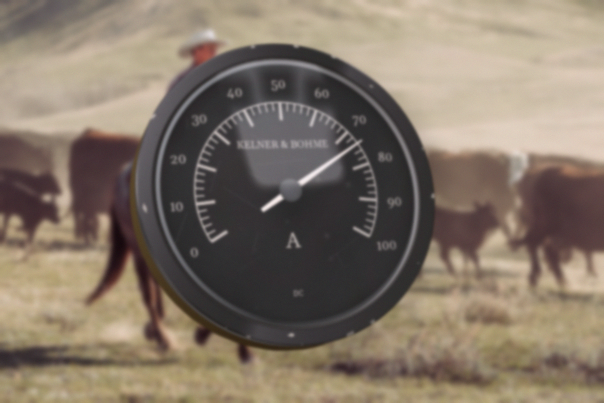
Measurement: **74** A
